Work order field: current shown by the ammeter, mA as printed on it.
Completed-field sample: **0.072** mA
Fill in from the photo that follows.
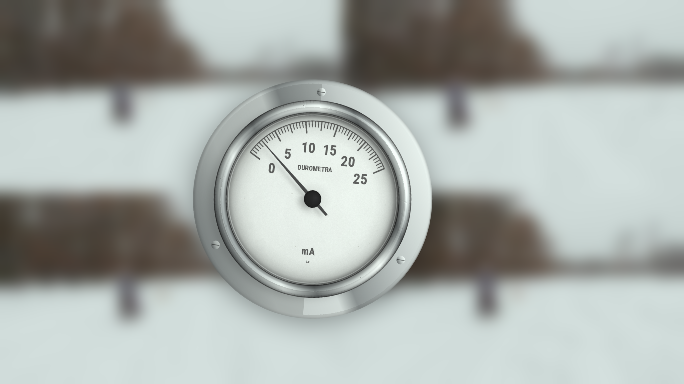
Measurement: **2.5** mA
